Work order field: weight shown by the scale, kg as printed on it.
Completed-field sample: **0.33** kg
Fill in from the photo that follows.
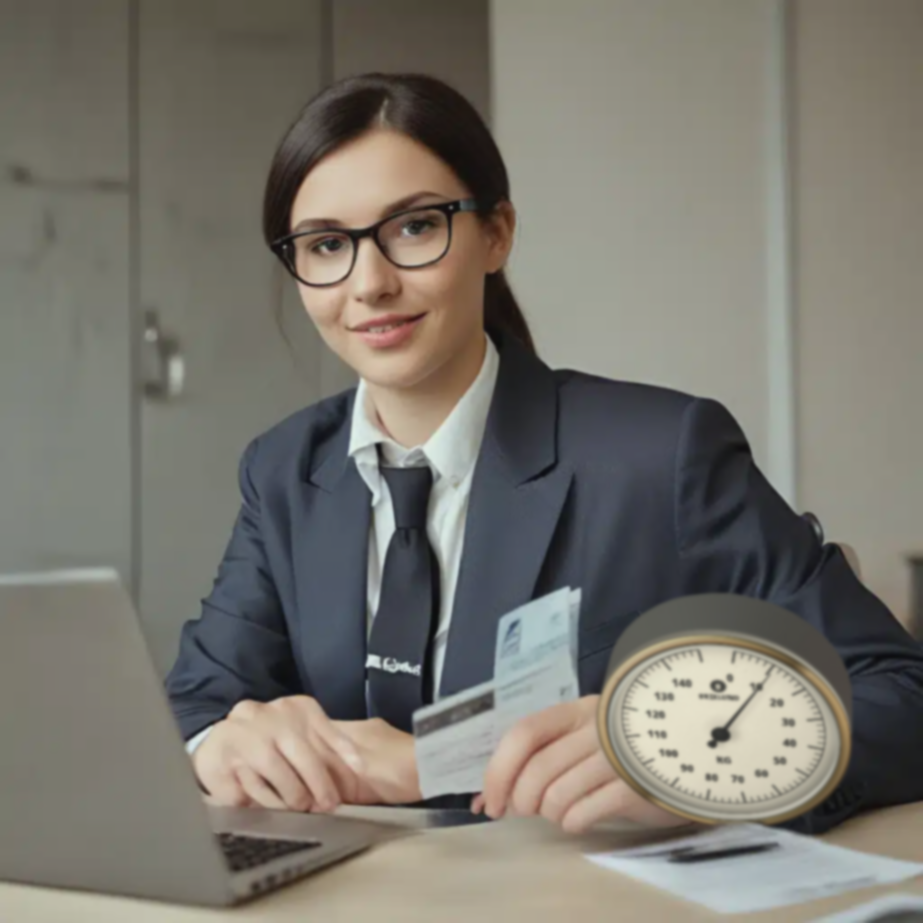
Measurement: **10** kg
